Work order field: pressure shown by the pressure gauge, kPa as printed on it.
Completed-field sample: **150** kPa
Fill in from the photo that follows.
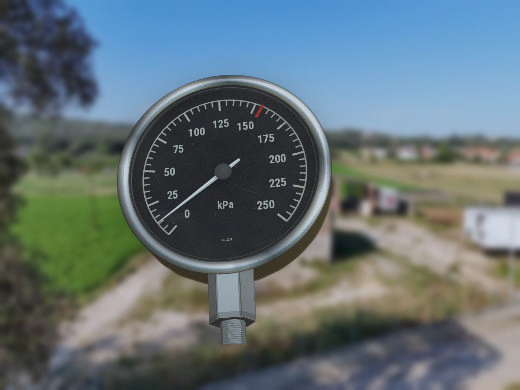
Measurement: **10** kPa
